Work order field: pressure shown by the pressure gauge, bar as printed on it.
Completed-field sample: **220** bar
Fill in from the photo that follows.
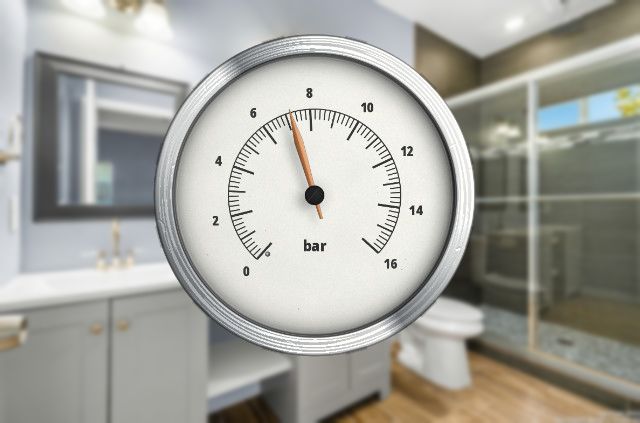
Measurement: **7.2** bar
